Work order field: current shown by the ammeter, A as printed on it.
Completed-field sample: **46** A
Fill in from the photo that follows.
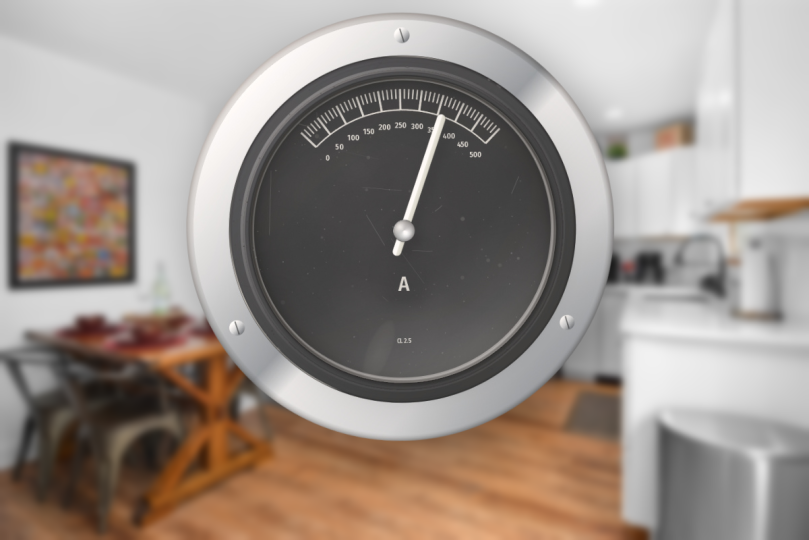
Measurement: **360** A
